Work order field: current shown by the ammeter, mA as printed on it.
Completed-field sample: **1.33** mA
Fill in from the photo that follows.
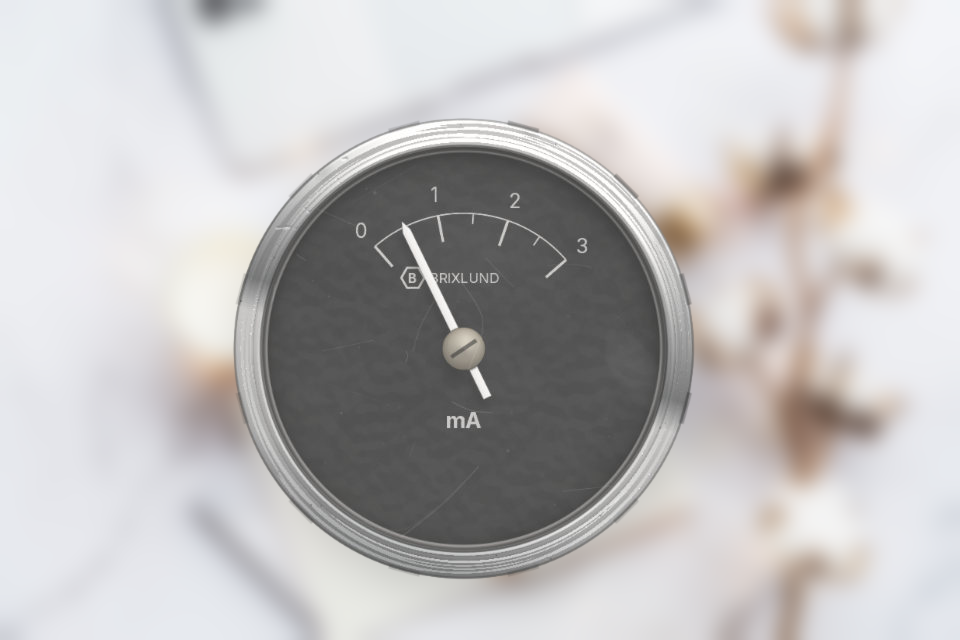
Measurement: **0.5** mA
